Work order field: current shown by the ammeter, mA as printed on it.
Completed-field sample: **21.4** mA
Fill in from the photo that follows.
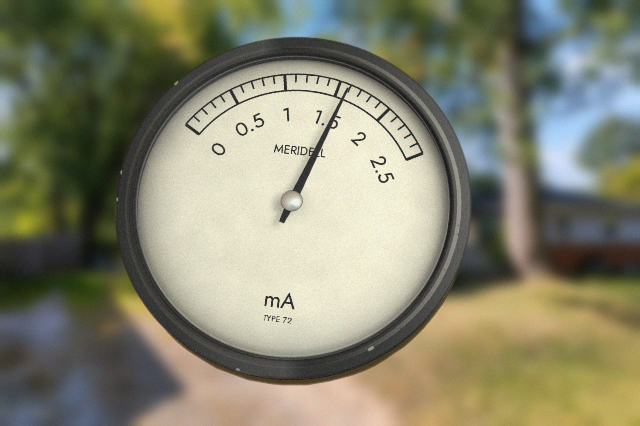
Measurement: **1.6** mA
